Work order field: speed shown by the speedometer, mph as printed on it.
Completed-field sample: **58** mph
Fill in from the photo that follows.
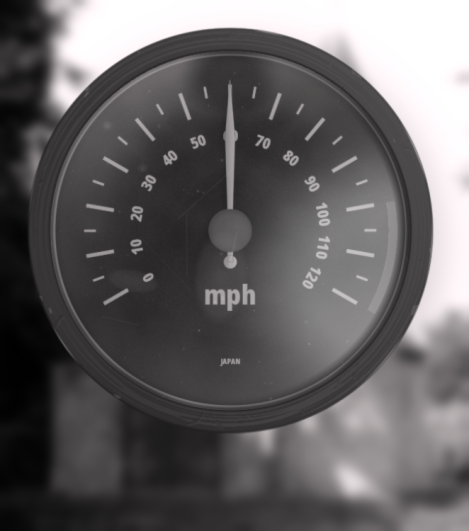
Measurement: **60** mph
